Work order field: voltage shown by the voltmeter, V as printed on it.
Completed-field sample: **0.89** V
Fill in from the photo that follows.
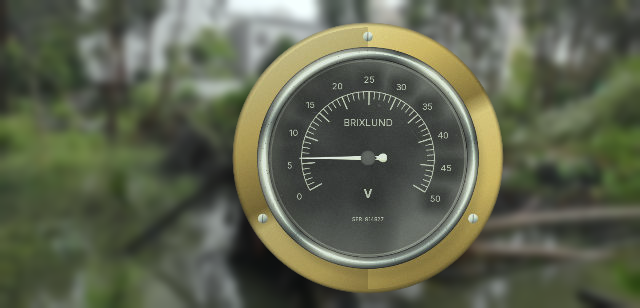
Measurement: **6** V
